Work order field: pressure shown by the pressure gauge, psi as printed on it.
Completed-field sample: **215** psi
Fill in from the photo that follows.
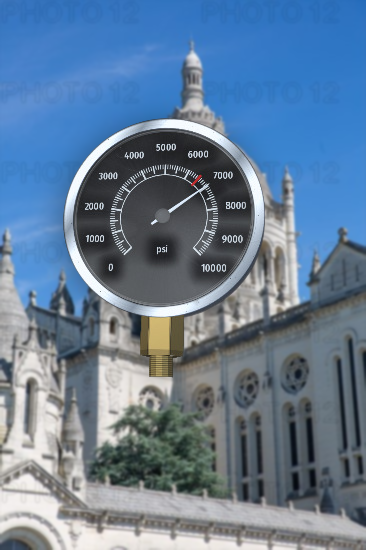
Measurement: **7000** psi
